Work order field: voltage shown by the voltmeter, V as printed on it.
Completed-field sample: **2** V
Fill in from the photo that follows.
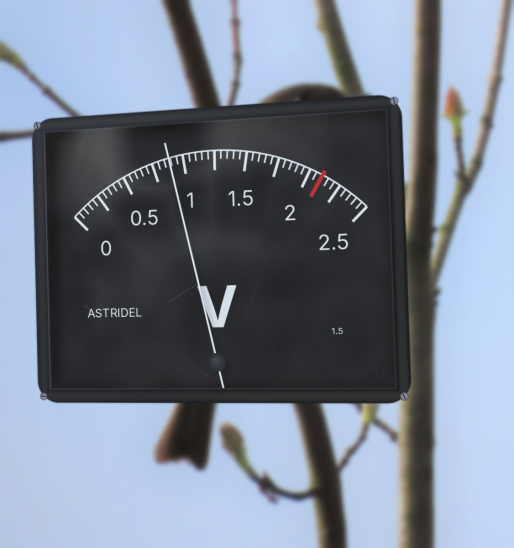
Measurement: **0.9** V
